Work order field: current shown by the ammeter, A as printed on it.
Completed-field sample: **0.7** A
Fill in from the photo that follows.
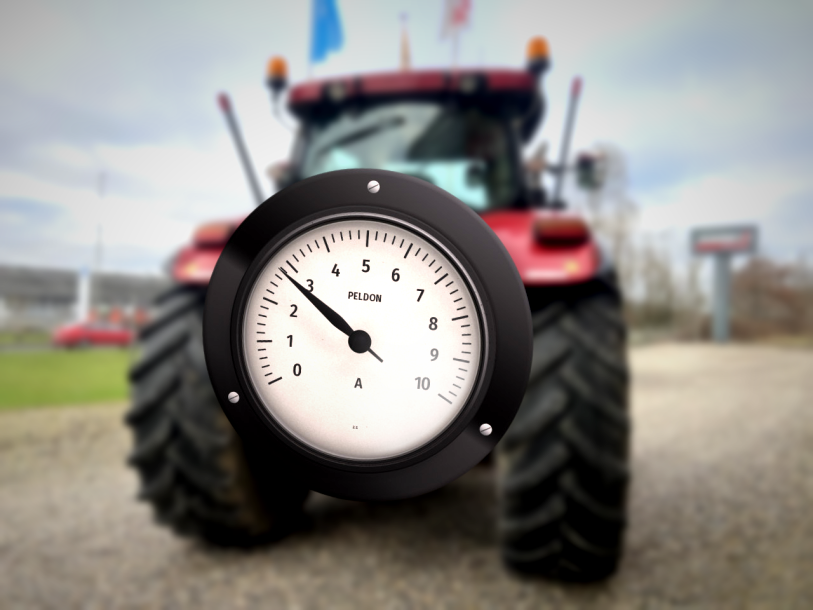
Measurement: **2.8** A
